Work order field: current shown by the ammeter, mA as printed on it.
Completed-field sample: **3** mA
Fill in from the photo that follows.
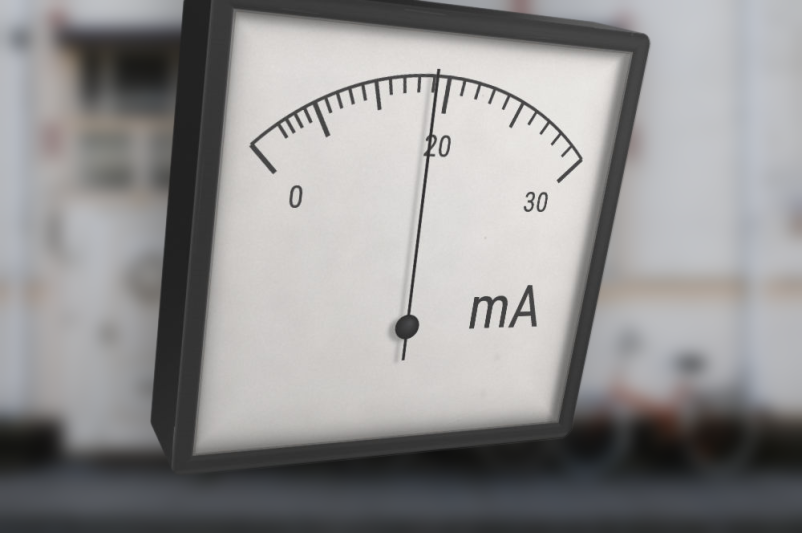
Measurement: **19** mA
